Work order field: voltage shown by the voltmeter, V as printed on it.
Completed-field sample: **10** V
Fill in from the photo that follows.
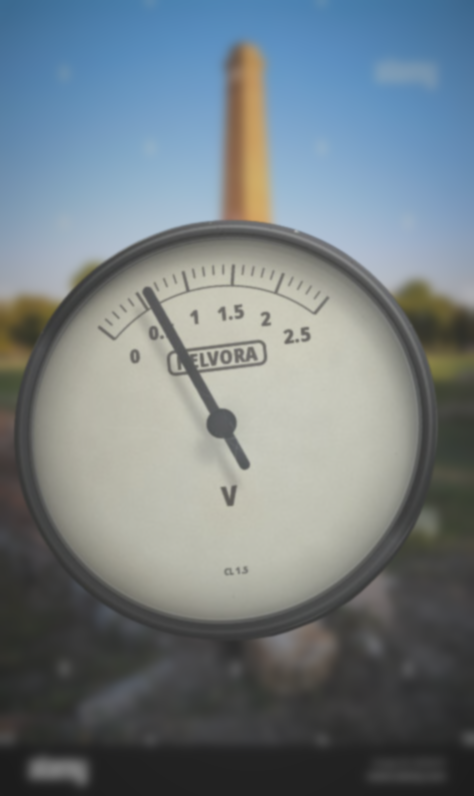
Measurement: **0.6** V
